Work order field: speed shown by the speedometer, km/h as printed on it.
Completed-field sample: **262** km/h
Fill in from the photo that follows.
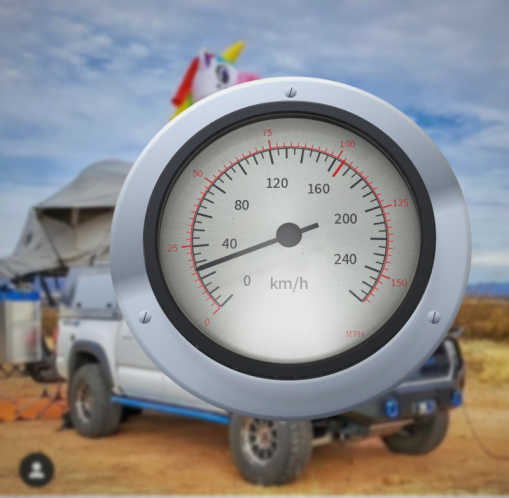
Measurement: **25** km/h
